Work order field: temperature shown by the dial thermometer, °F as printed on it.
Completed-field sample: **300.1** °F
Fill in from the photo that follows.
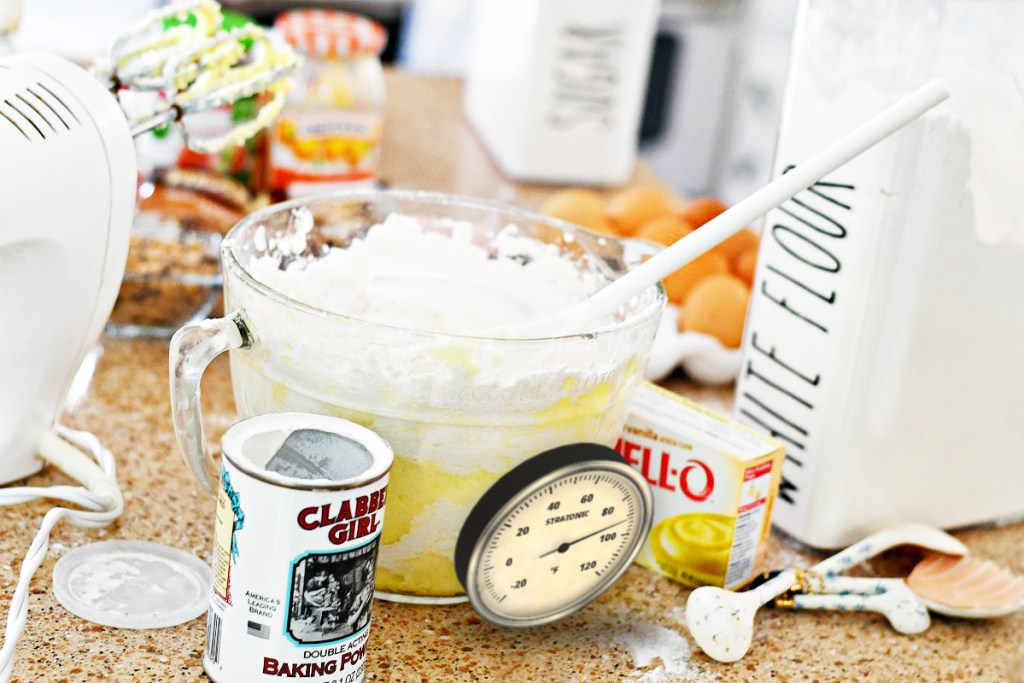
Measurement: **90** °F
